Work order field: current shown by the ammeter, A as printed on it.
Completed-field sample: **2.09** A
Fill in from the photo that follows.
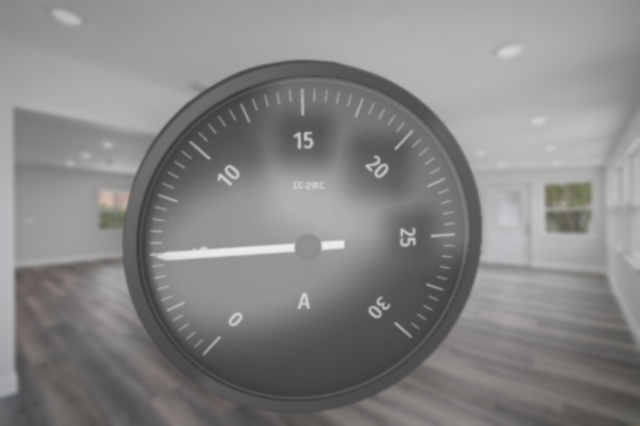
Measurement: **5** A
